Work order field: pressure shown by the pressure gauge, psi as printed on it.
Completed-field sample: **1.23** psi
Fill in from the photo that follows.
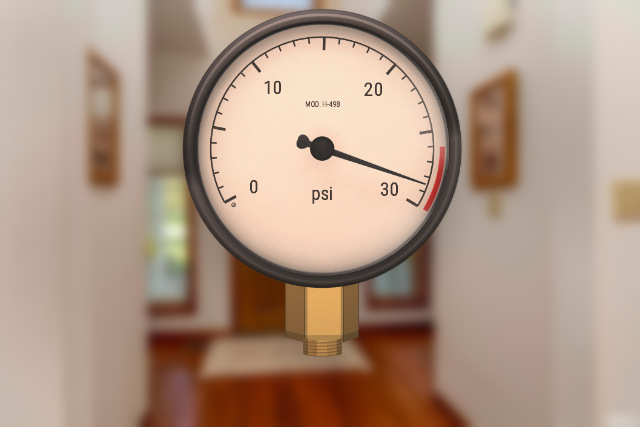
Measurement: **28.5** psi
